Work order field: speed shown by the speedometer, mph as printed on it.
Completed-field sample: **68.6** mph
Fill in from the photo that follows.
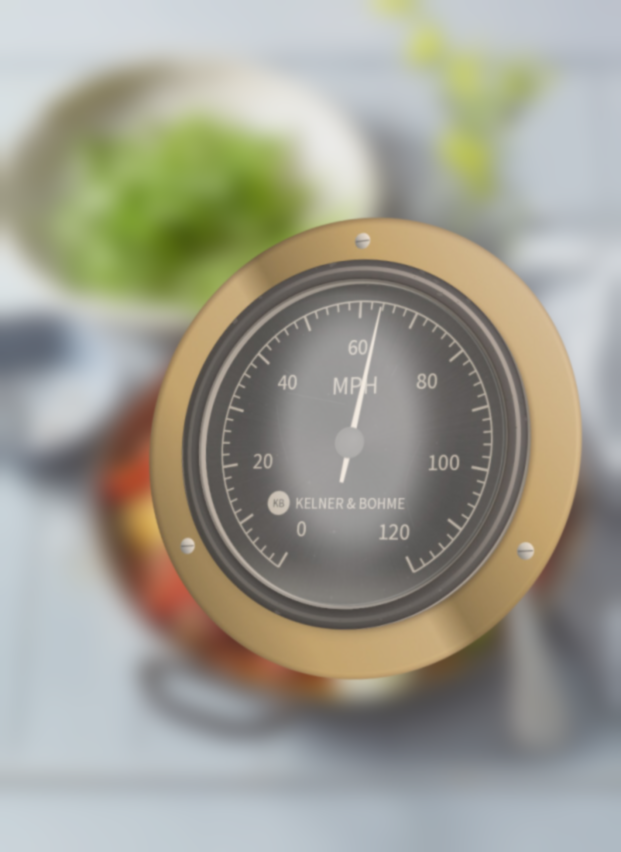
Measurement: **64** mph
